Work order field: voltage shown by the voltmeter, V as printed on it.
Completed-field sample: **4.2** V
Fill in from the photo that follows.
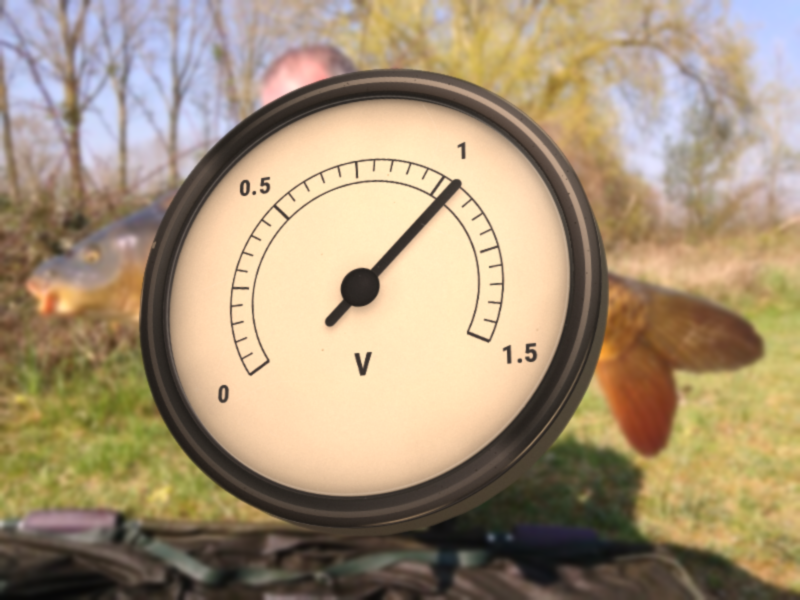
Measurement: **1.05** V
